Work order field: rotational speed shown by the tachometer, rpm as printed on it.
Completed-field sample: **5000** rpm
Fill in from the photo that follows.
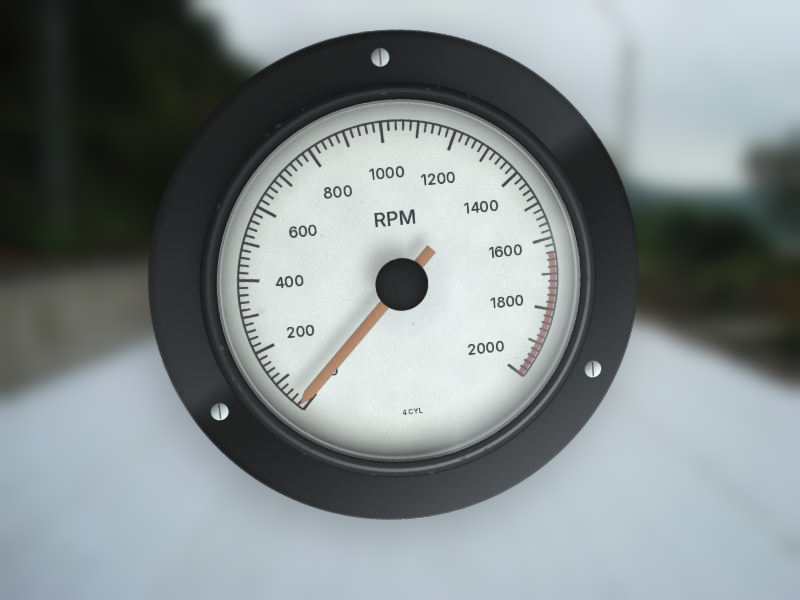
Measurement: **20** rpm
